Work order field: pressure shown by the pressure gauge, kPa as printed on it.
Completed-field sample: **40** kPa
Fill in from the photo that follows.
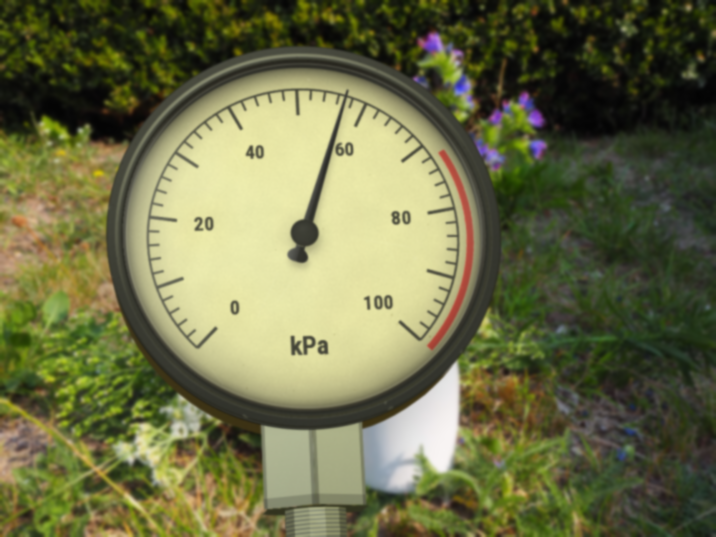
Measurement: **57** kPa
